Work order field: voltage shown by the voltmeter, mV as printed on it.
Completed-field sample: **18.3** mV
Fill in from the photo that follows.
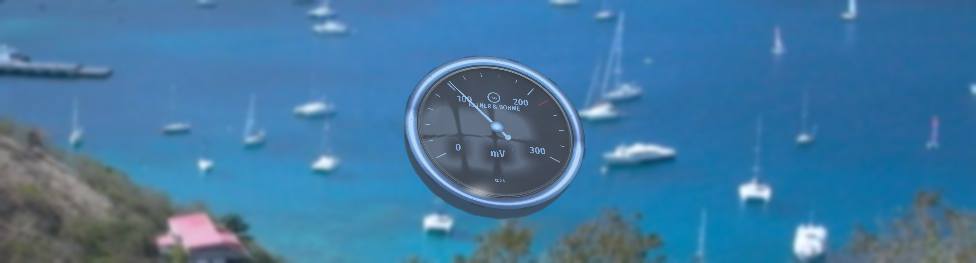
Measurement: **100** mV
